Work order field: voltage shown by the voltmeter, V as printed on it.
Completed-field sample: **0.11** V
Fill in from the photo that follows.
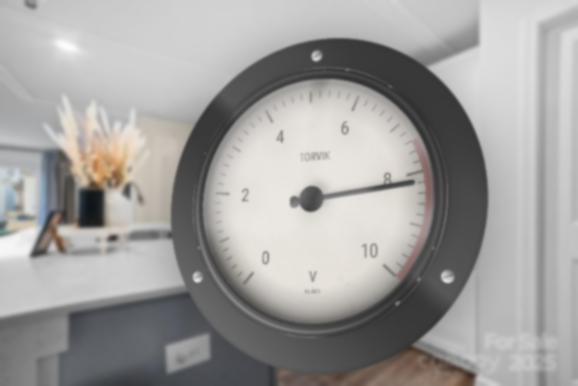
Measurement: **8.2** V
